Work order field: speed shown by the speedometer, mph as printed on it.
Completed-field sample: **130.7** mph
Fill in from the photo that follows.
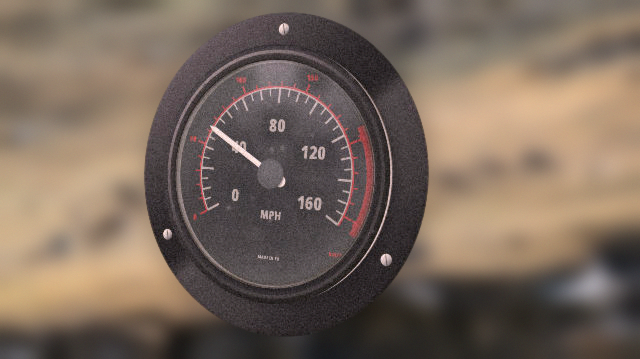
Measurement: **40** mph
